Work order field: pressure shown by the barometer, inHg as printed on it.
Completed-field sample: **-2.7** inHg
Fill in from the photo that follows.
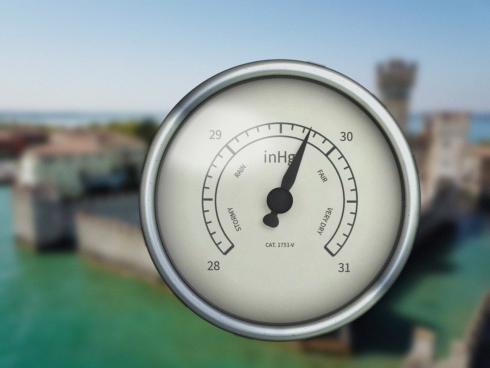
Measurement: **29.75** inHg
